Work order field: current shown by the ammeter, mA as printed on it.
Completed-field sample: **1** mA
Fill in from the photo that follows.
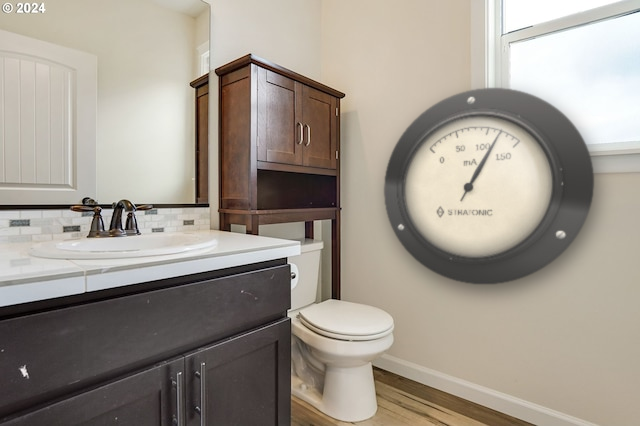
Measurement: **120** mA
